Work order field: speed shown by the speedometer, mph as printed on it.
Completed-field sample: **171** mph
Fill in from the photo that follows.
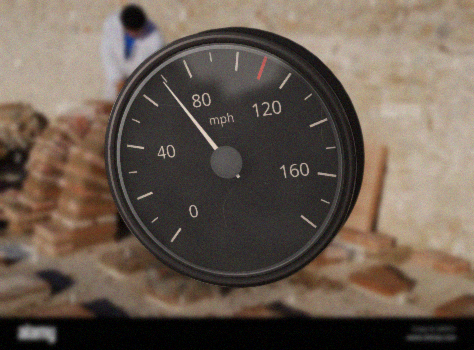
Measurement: **70** mph
